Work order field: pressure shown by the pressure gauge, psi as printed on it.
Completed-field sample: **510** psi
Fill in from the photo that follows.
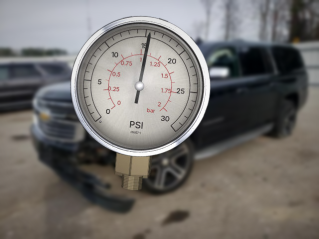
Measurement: **15.5** psi
